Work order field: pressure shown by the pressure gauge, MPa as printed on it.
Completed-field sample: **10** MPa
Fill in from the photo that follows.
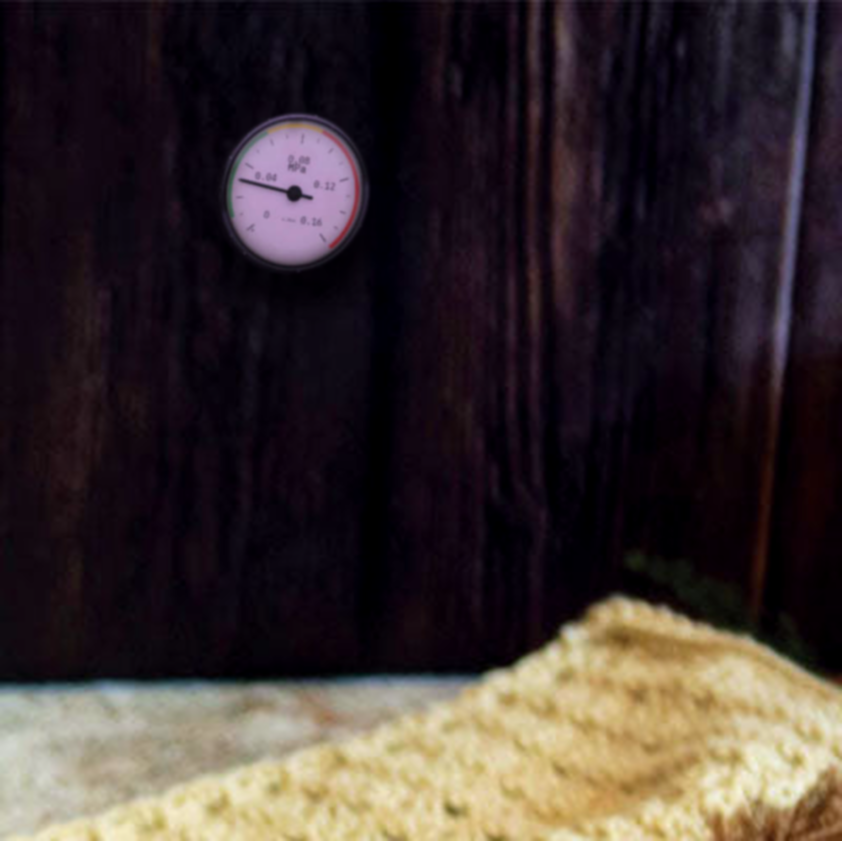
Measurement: **0.03** MPa
